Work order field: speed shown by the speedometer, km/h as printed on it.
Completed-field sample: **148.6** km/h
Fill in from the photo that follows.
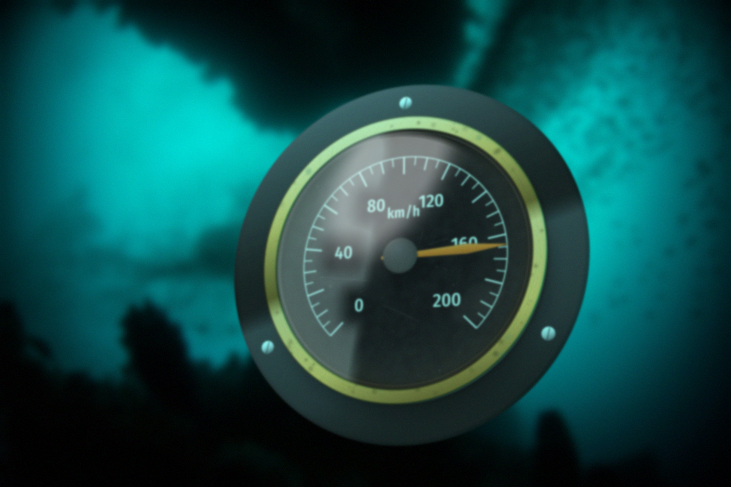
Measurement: **165** km/h
